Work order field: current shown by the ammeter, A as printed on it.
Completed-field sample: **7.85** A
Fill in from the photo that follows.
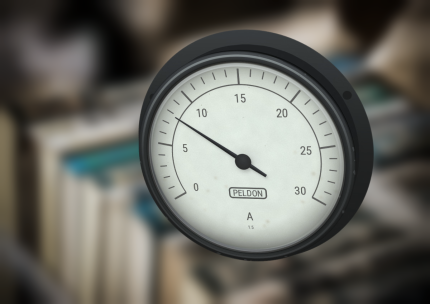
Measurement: **8** A
